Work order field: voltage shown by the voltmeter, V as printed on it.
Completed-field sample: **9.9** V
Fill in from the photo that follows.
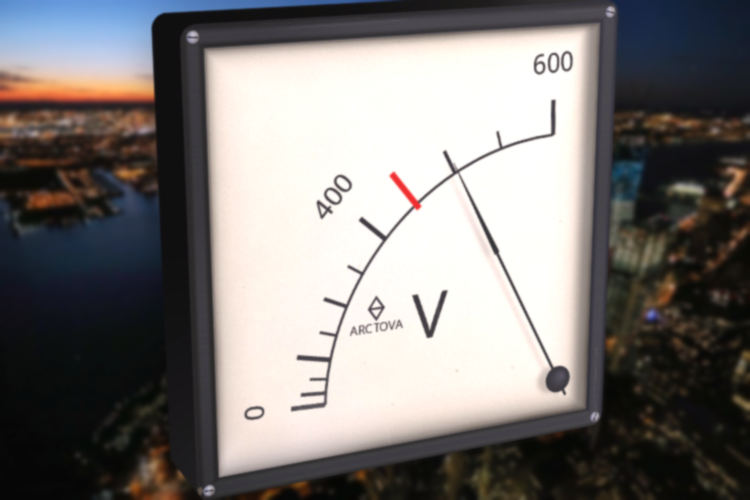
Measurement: **500** V
